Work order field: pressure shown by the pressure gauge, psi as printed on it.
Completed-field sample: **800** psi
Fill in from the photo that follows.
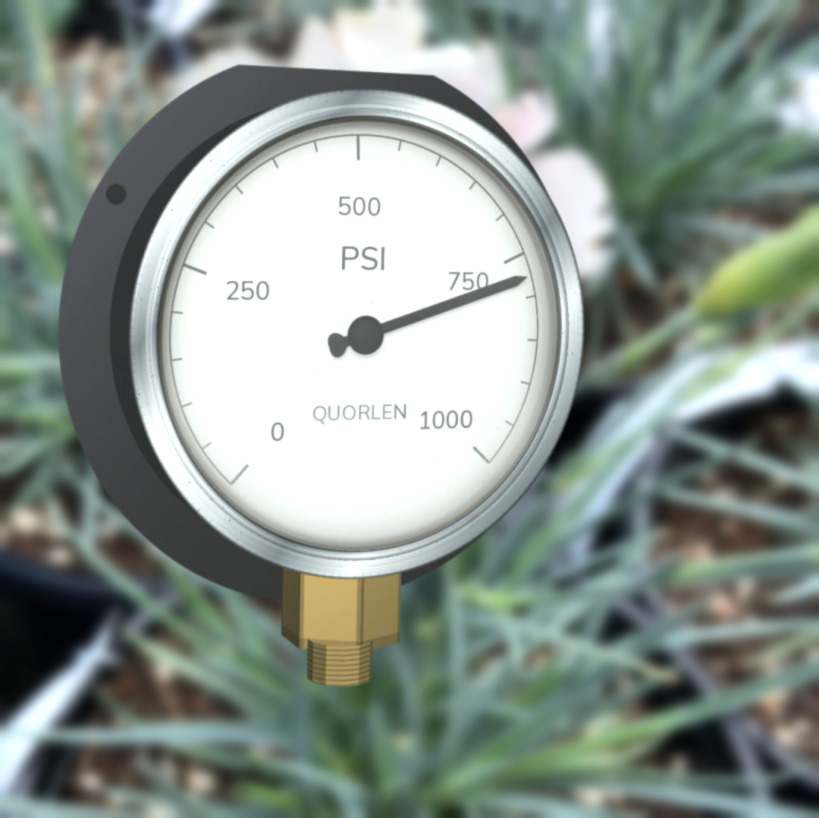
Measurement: **775** psi
